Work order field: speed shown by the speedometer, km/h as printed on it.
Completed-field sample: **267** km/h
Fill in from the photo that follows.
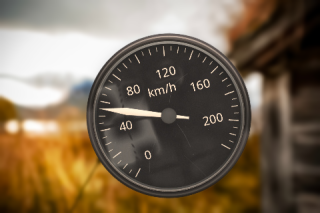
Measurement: **55** km/h
